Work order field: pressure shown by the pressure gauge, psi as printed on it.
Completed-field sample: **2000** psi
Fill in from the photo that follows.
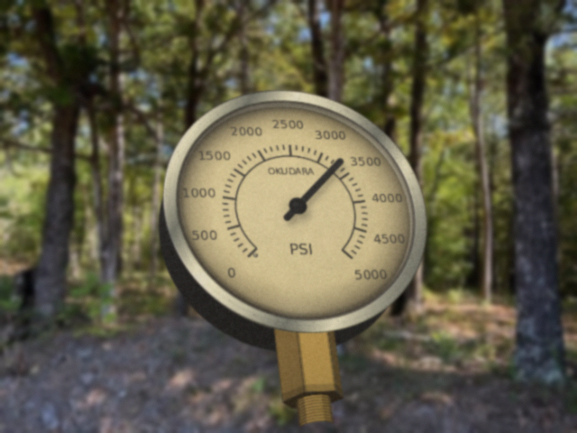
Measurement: **3300** psi
